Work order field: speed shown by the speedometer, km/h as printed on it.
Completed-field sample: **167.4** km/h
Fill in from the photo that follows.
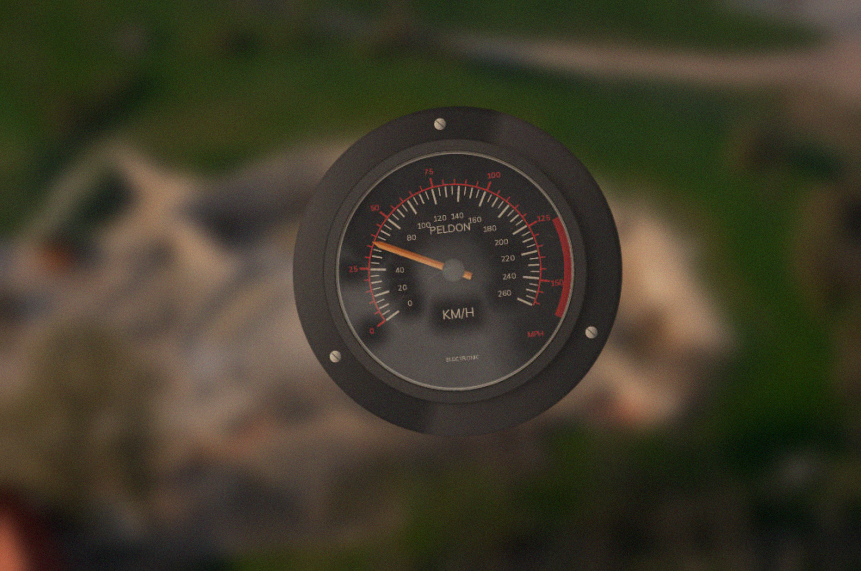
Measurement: **60** km/h
